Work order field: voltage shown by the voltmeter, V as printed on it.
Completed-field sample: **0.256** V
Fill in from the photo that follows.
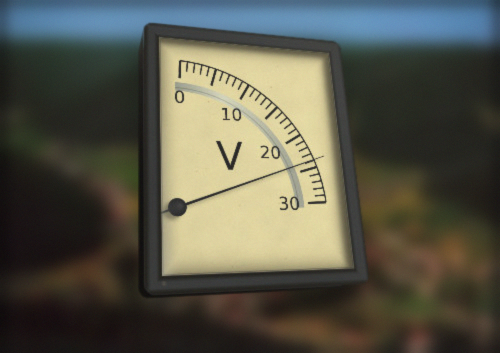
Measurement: **24** V
